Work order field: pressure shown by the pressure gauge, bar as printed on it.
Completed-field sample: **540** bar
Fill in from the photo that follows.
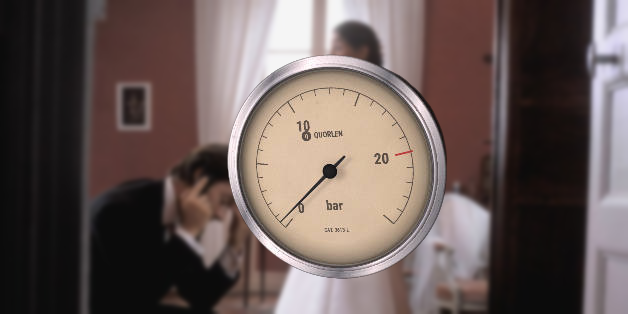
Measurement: **0.5** bar
